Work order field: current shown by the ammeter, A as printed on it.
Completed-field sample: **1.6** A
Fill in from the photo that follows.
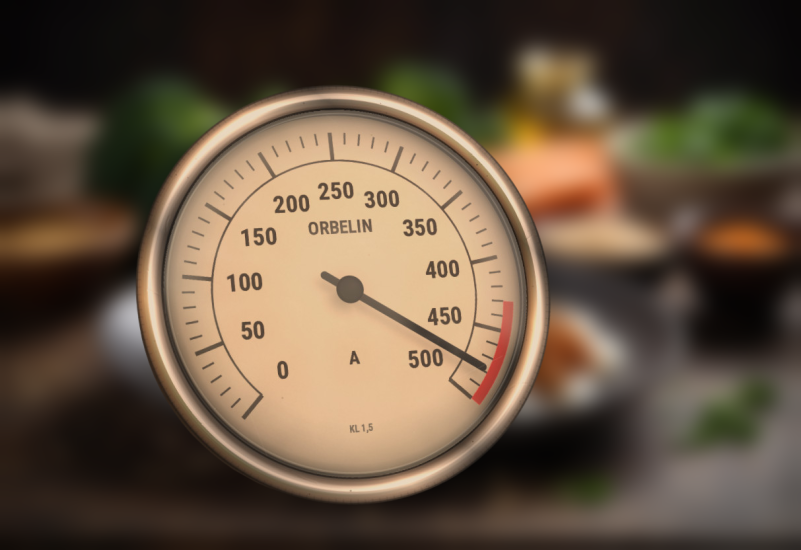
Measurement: **480** A
